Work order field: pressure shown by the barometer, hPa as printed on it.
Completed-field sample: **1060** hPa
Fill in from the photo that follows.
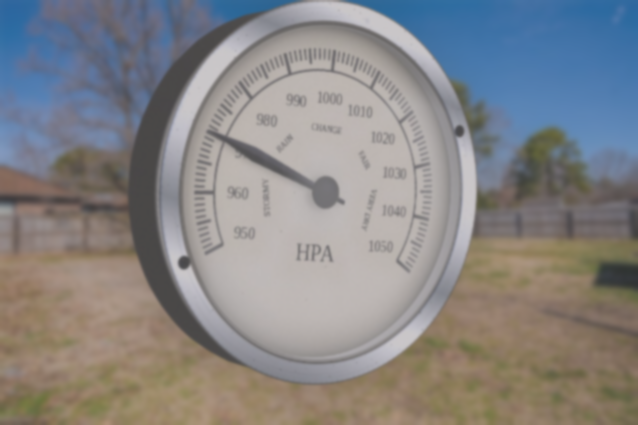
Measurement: **970** hPa
